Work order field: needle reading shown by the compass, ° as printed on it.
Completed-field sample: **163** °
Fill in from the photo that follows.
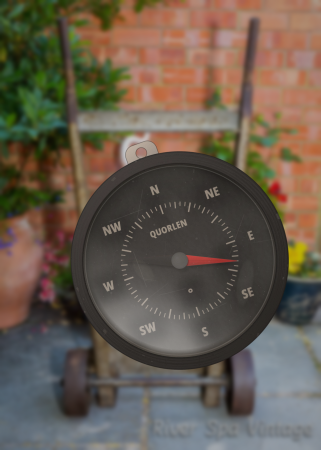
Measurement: **110** °
